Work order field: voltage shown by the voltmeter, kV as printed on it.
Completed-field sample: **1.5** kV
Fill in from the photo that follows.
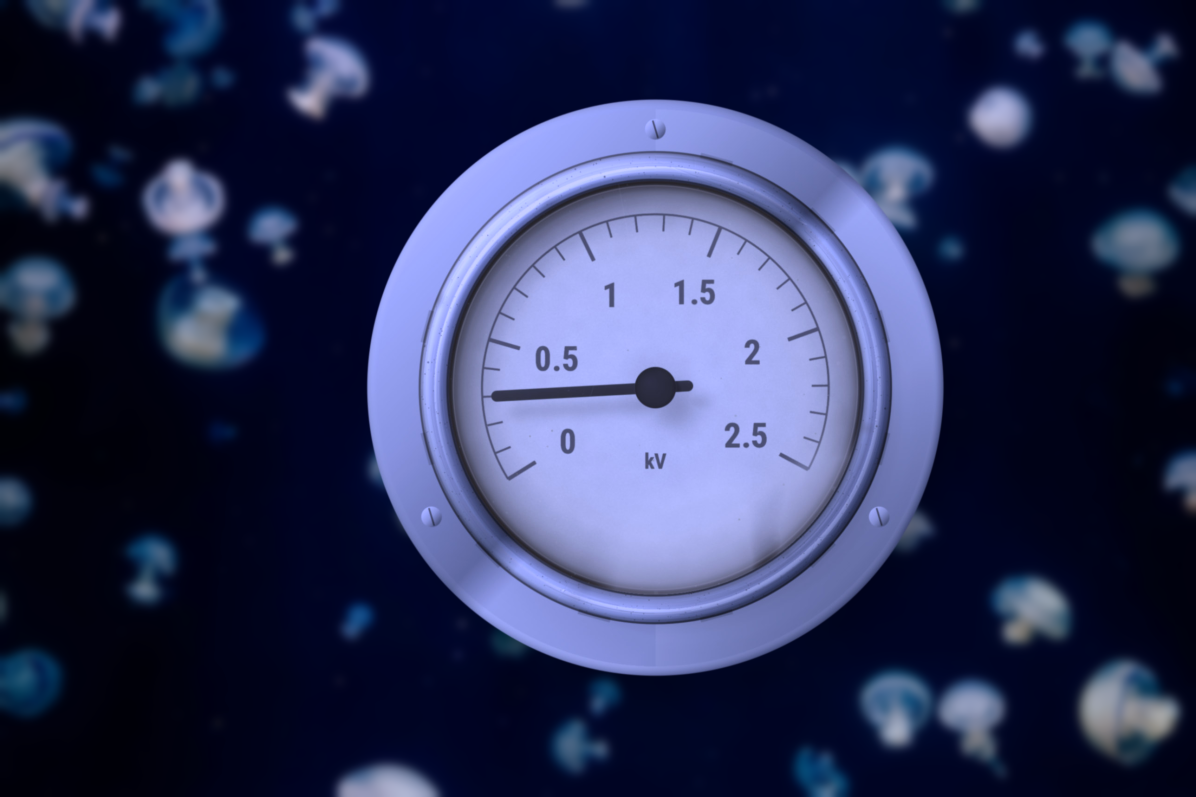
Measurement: **0.3** kV
